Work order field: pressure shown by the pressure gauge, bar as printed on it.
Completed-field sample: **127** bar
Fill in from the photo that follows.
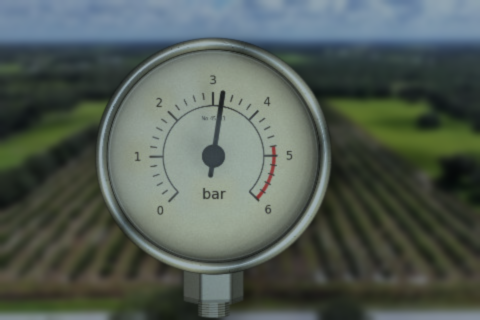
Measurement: **3.2** bar
